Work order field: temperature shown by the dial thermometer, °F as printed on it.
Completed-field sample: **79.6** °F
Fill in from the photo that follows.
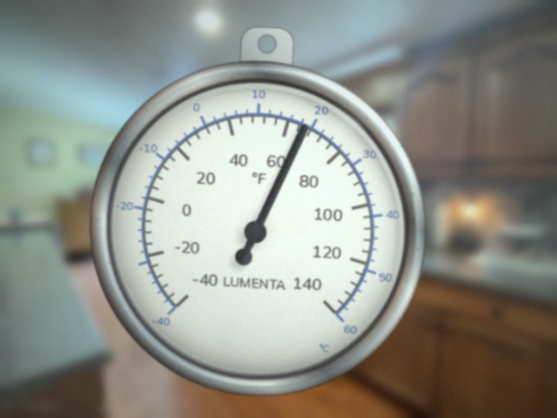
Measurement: **66** °F
